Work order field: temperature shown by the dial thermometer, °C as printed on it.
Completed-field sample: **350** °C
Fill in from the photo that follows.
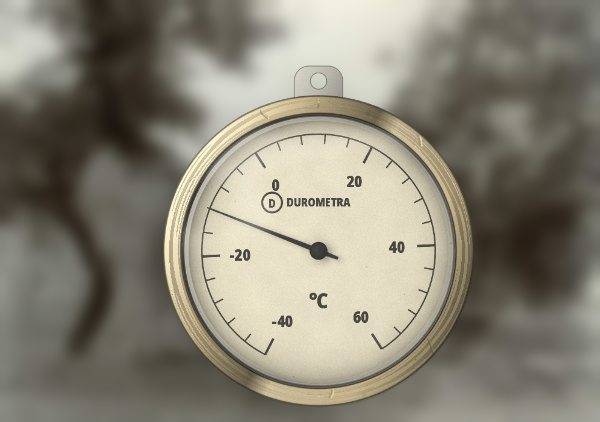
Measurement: **-12** °C
